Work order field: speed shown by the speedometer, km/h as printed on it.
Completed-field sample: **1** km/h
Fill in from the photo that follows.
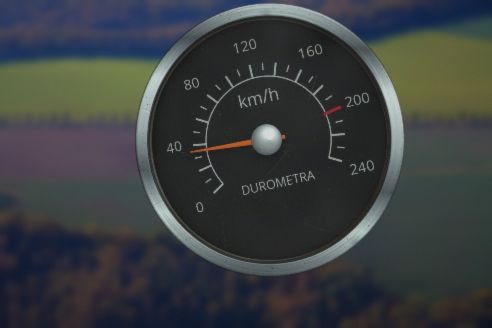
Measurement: **35** km/h
